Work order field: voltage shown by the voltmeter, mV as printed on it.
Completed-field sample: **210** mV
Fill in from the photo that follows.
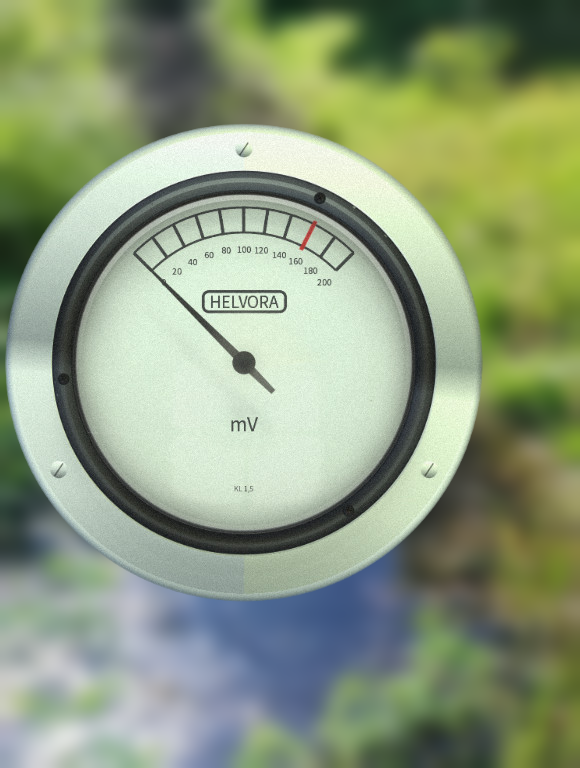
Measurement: **0** mV
